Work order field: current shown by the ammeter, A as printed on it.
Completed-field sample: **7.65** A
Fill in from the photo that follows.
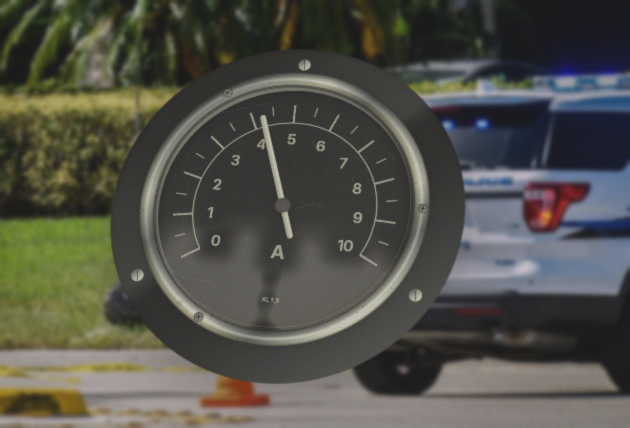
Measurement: **4.25** A
